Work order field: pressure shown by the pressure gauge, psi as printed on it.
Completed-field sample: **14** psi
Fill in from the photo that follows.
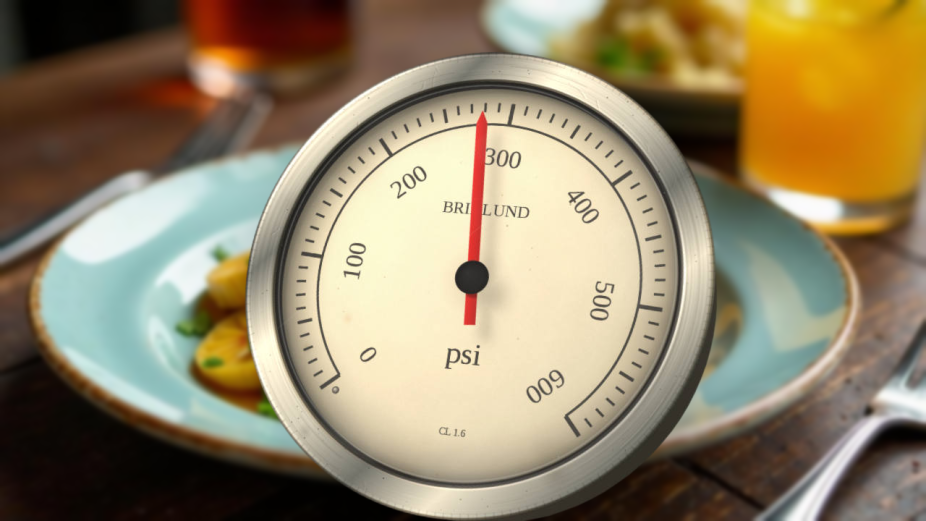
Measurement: **280** psi
